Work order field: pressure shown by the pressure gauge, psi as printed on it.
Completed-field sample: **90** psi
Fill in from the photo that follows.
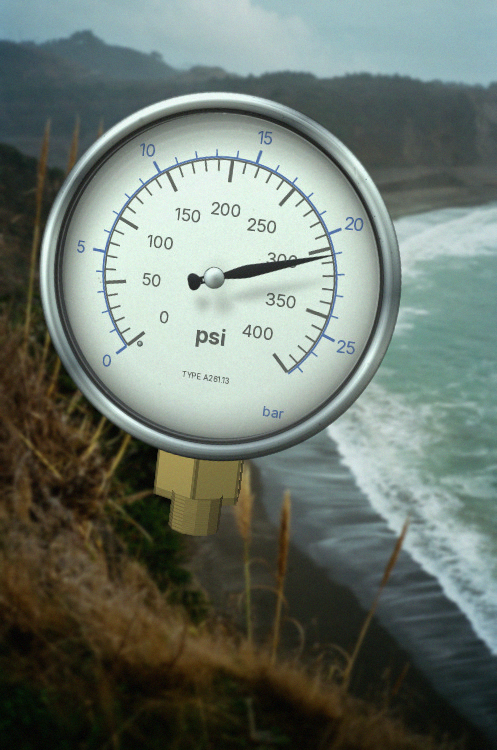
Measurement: **305** psi
